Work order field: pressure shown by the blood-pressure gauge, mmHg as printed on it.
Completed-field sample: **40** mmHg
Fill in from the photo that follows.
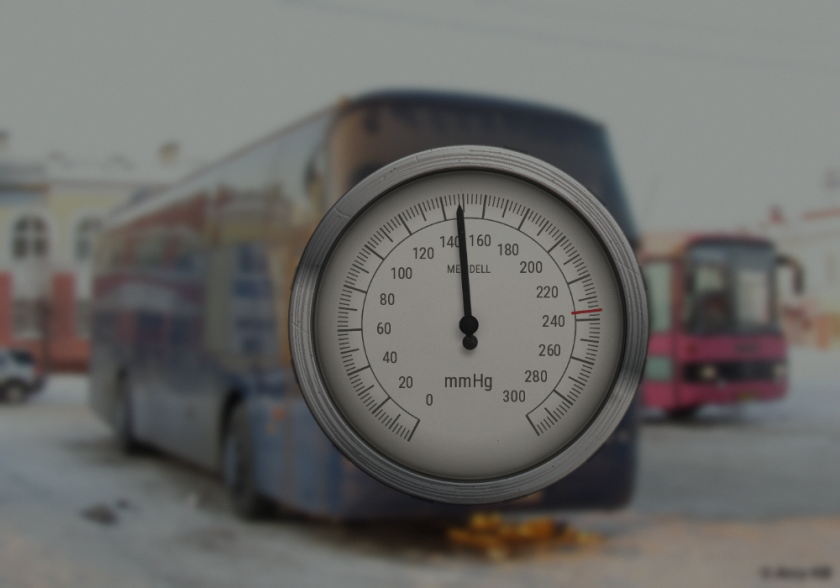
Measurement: **148** mmHg
